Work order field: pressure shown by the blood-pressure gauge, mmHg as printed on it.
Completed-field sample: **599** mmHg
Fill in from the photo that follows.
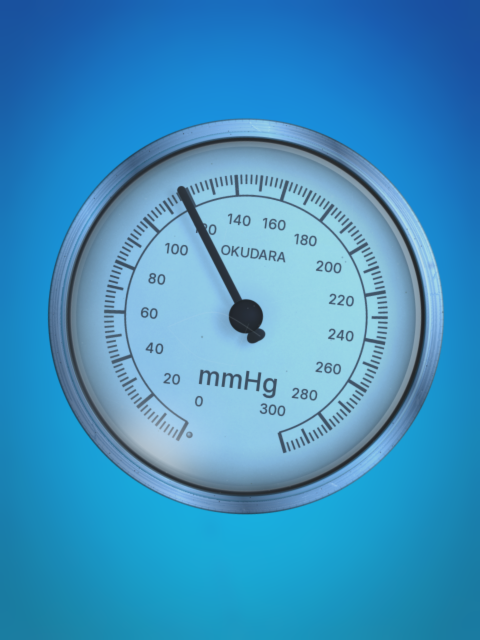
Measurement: **118** mmHg
